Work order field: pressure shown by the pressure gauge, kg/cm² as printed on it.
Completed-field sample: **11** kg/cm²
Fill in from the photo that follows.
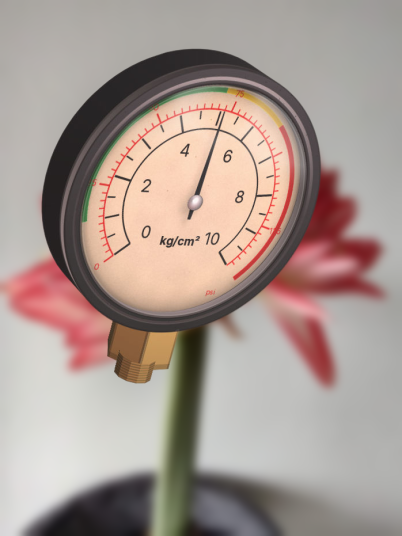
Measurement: **5** kg/cm²
